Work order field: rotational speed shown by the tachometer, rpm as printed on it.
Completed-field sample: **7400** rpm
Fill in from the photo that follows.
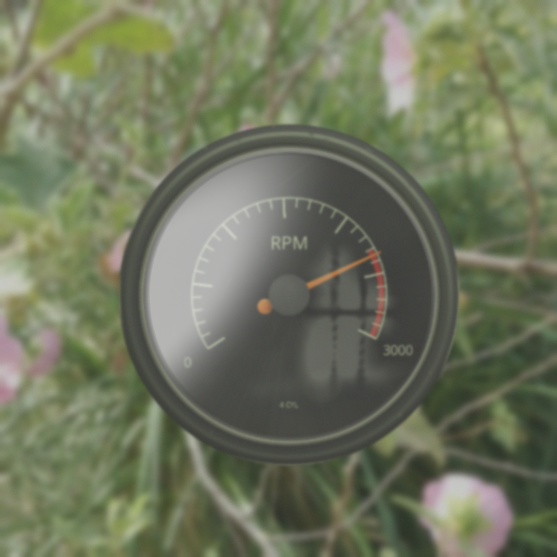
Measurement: **2350** rpm
